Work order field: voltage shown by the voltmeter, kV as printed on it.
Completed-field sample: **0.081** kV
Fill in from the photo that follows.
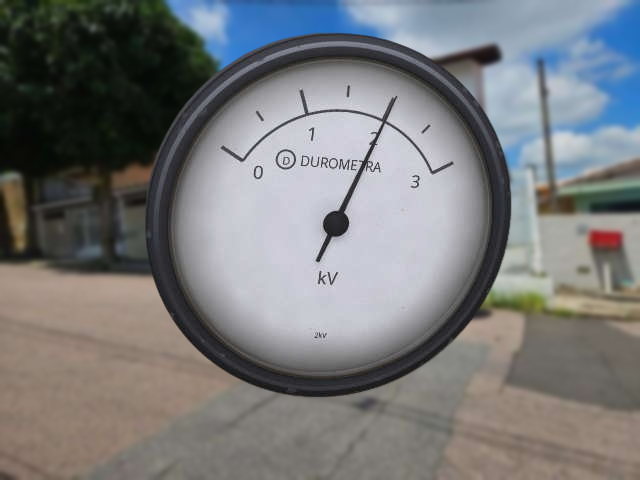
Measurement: **2** kV
